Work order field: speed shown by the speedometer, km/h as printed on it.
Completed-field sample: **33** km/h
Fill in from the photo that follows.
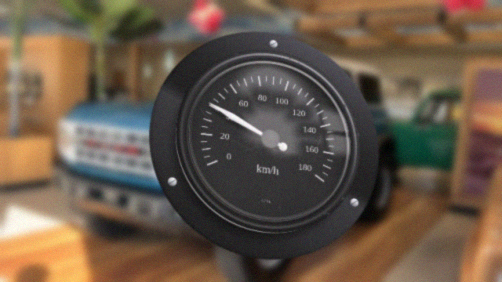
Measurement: **40** km/h
